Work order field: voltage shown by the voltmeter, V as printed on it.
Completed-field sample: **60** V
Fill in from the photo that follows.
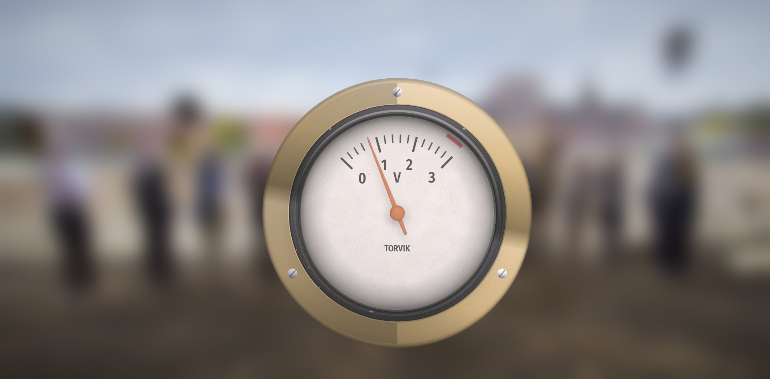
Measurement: **0.8** V
